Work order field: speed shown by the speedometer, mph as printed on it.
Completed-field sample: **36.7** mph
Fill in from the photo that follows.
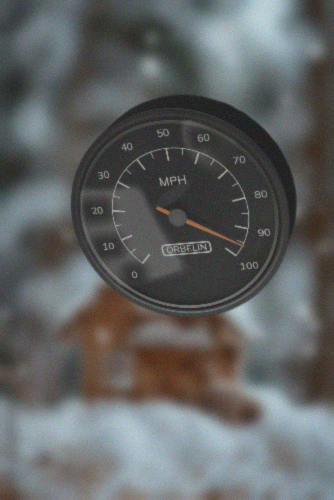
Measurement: **95** mph
